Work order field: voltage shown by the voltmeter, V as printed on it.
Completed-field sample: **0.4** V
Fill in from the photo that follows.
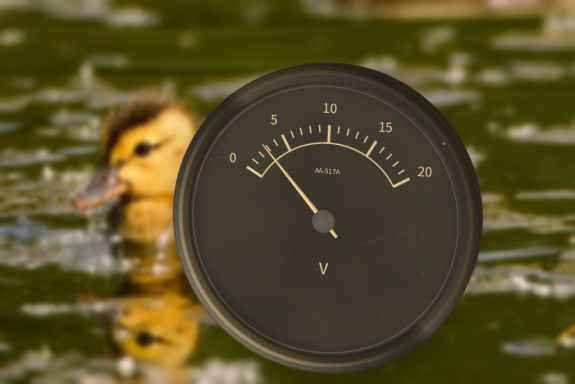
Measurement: **3** V
